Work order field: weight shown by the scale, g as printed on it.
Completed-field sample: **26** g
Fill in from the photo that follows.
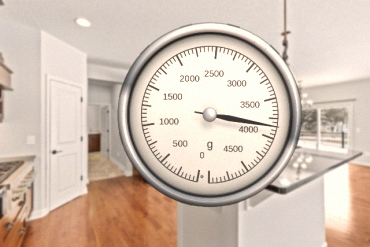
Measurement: **3850** g
